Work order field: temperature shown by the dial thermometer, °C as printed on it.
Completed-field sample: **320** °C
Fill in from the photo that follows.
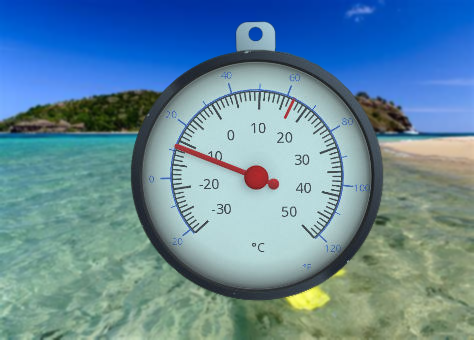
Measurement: **-11** °C
